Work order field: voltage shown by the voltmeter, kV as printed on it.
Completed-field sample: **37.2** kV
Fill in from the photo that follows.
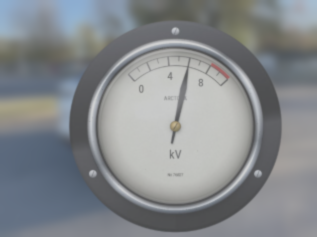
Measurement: **6** kV
